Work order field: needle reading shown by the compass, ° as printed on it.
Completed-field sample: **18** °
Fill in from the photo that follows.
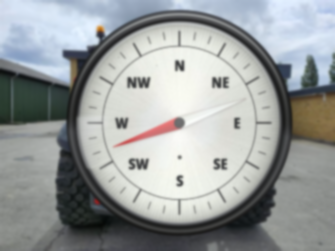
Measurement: **250** °
